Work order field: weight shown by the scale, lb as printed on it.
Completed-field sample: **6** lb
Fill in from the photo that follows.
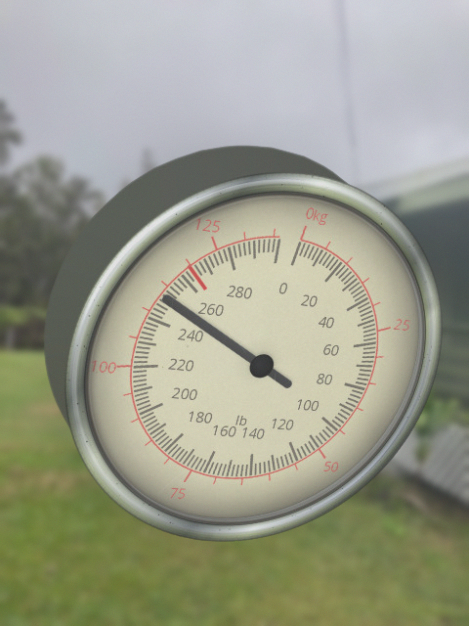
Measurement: **250** lb
